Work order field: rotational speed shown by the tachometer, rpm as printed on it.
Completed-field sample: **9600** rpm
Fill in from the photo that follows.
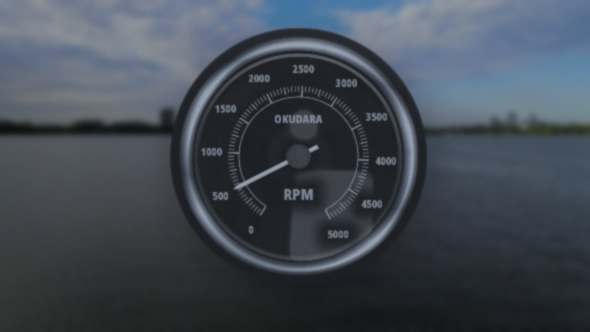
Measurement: **500** rpm
